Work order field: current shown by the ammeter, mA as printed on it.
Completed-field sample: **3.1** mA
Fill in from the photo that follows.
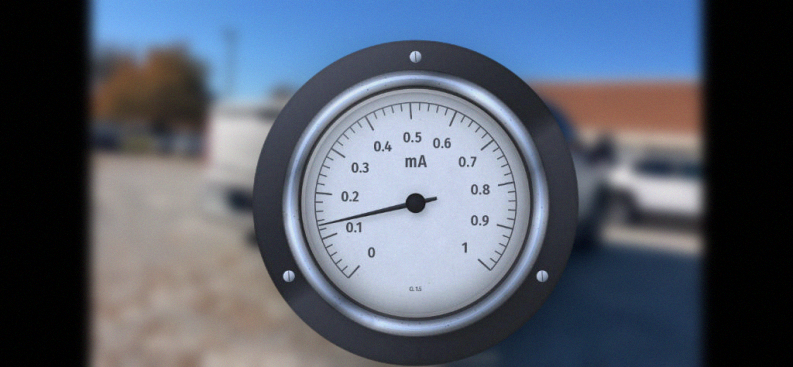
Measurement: **0.13** mA
